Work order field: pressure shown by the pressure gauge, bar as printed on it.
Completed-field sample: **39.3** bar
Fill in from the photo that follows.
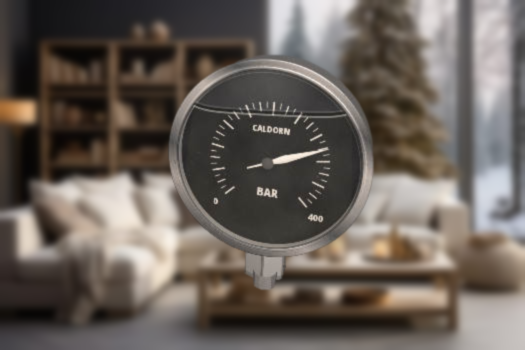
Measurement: **300** bar
